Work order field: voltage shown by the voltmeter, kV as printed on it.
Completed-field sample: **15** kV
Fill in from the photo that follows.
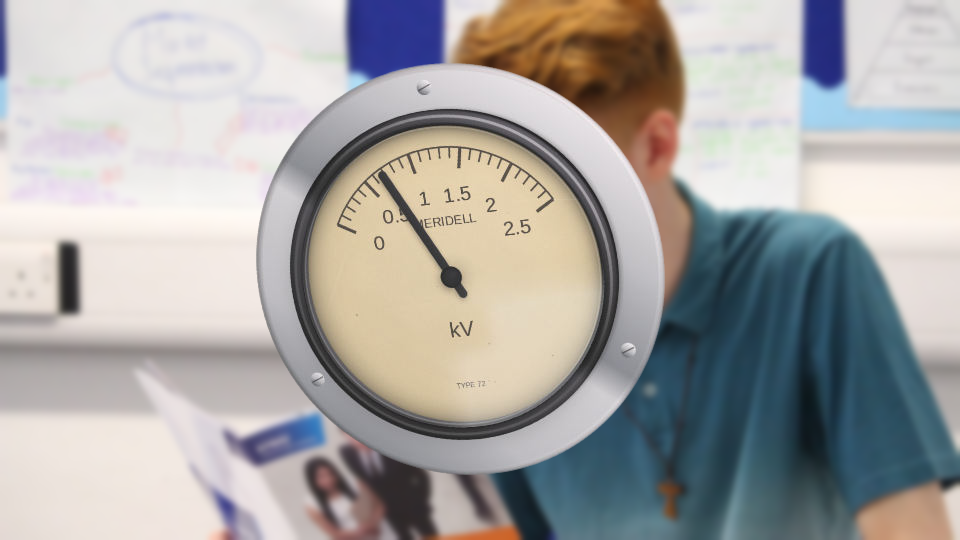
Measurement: **0.7** kV
